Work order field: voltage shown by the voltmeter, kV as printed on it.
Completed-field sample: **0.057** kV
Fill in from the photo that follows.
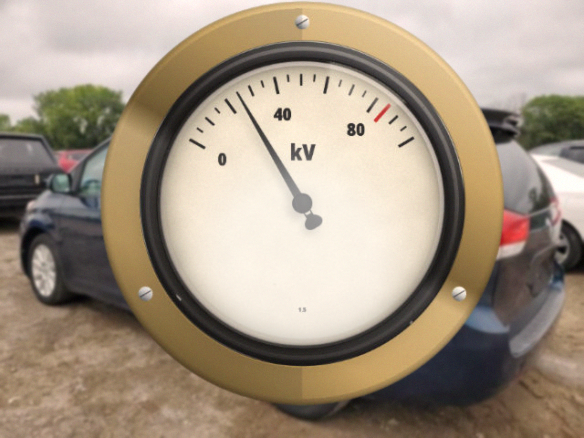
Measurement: **25** kV
